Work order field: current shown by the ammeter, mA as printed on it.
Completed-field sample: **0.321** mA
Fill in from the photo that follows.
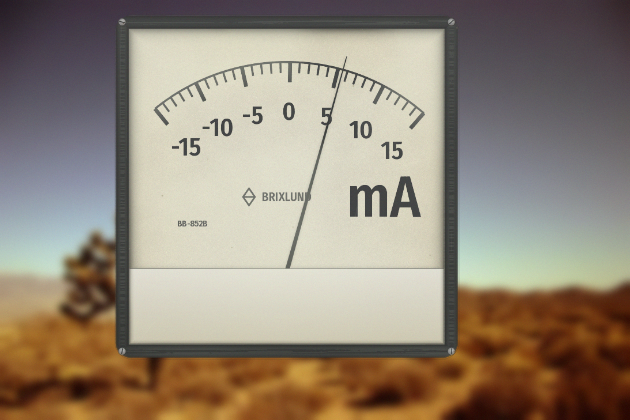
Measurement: **5.5** mA
